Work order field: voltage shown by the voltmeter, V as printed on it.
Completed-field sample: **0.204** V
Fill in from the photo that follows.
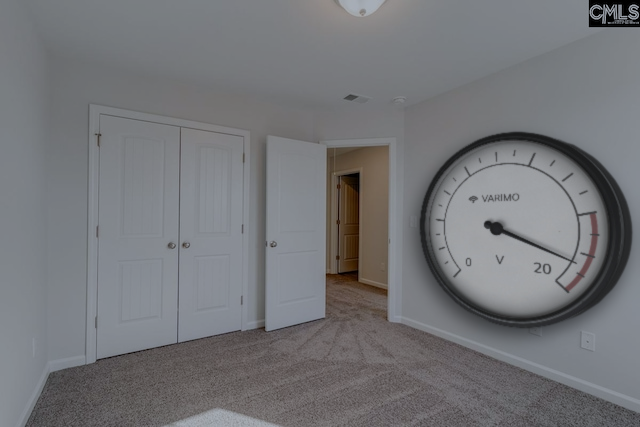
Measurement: **18.5** V
